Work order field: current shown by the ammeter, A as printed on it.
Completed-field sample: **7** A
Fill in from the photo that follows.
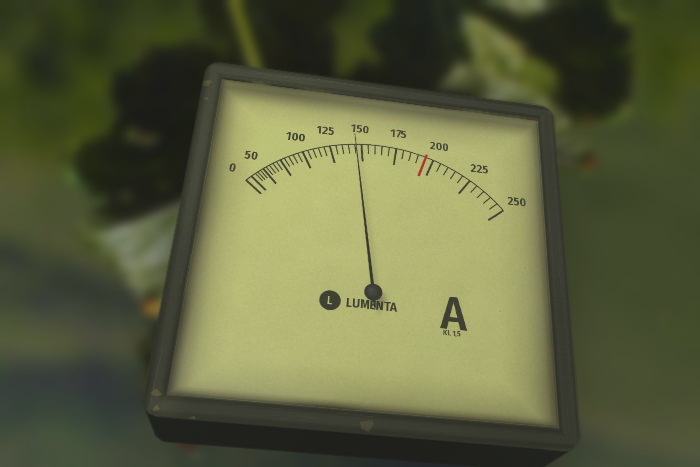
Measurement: **145** A
